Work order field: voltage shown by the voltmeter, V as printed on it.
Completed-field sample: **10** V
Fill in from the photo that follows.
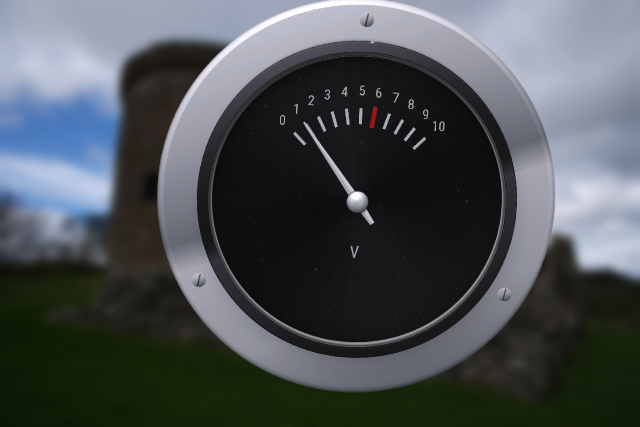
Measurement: **1** V
